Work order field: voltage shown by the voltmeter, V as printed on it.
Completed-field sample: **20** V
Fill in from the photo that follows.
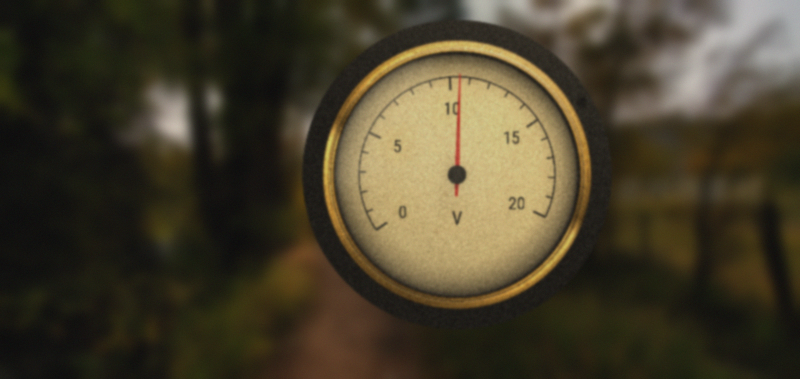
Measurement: **10.5** V
